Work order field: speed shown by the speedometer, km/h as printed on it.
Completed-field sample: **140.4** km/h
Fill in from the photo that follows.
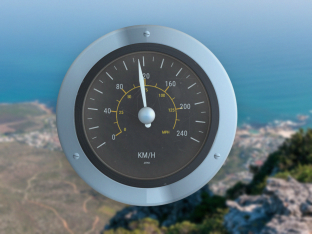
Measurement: **115** km/h
